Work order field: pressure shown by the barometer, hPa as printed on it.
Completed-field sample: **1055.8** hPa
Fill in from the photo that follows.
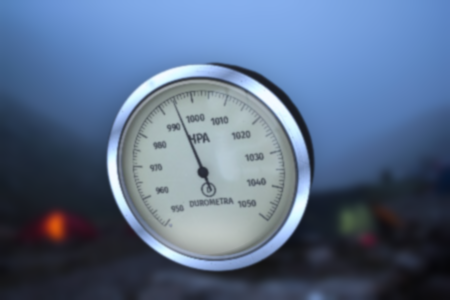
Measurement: **995** hPa
